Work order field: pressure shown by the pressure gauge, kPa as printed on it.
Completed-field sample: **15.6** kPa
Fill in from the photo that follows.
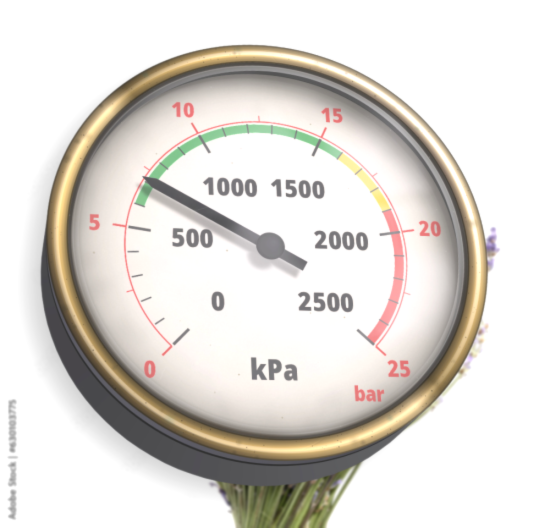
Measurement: **700** kPa
